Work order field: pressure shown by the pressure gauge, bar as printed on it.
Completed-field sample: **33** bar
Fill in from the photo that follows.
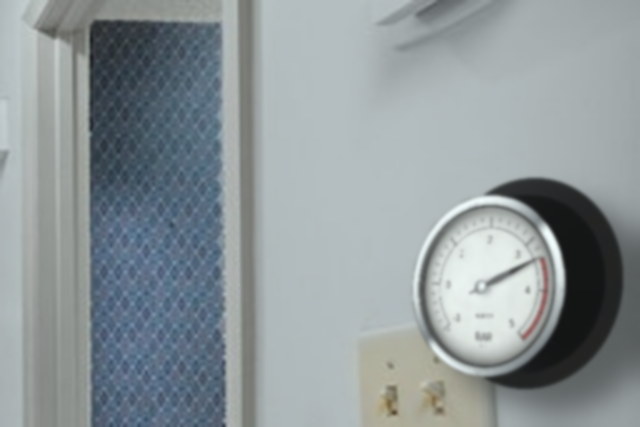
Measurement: **3.4** bar
